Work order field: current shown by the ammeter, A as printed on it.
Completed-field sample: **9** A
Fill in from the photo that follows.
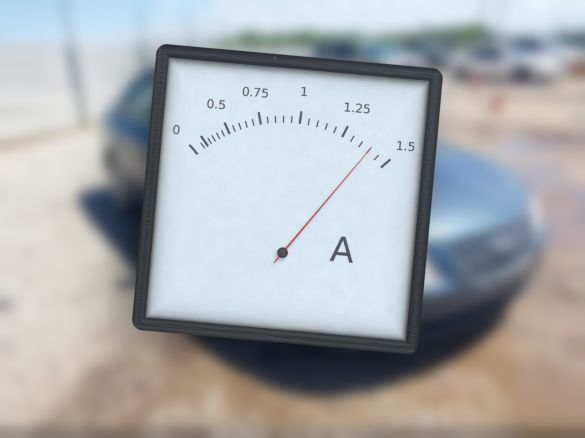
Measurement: **1.4** A
